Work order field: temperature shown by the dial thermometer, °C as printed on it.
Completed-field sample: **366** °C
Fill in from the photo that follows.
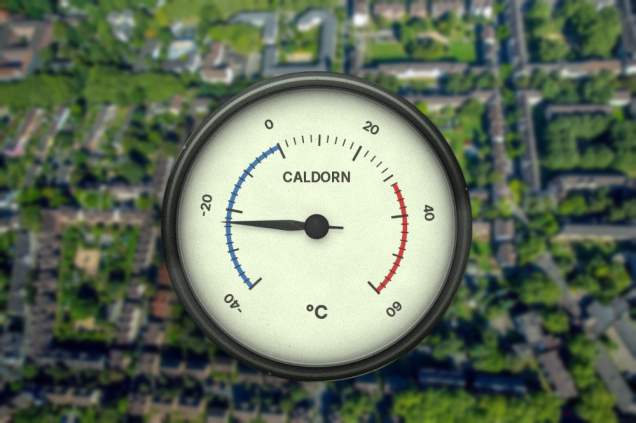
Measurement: **-23** °C
